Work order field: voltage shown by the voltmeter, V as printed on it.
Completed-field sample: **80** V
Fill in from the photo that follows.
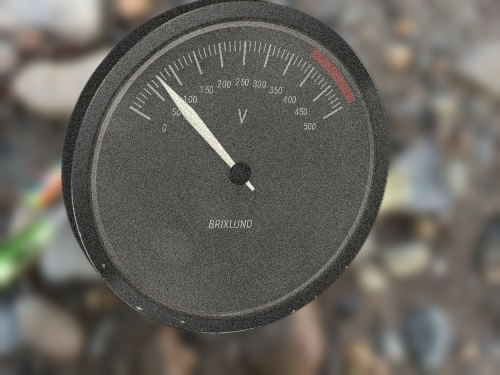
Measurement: **70** V
